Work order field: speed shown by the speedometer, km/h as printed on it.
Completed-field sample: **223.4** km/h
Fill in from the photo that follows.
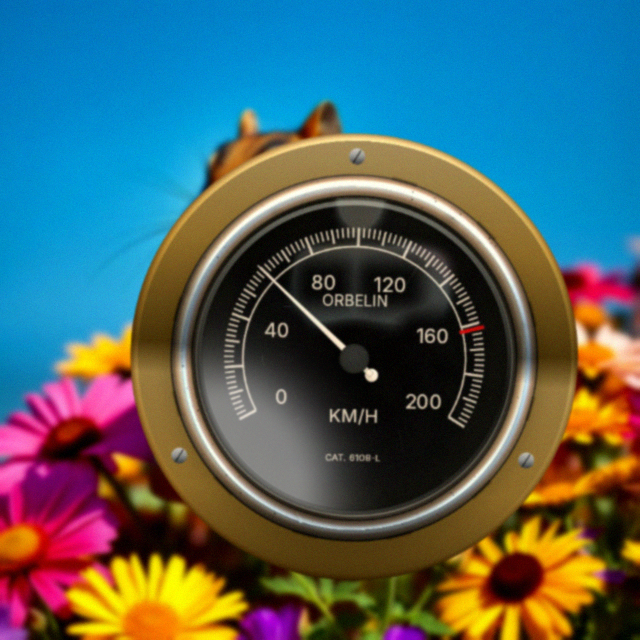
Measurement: **60** km/h
